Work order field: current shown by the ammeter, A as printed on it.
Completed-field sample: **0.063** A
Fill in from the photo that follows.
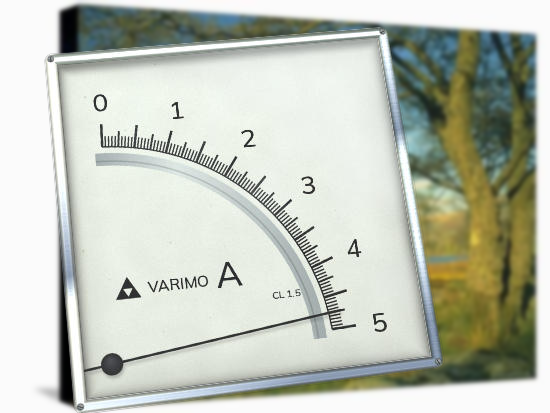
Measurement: **4.75** A
